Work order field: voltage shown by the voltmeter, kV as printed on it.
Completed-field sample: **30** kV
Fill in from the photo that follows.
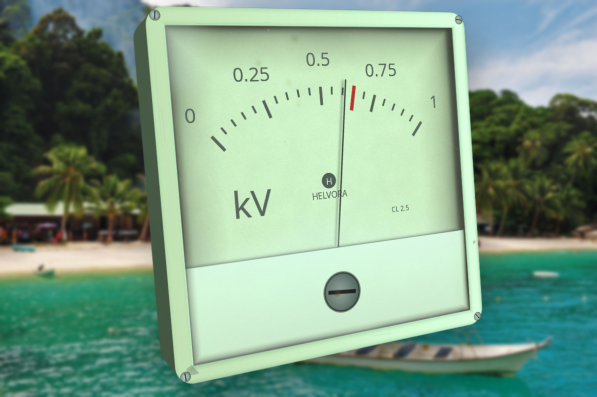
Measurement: **0.6** kV
